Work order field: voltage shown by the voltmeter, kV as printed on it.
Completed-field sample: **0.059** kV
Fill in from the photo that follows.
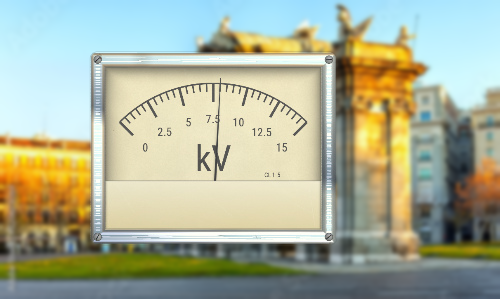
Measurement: **8** kV
